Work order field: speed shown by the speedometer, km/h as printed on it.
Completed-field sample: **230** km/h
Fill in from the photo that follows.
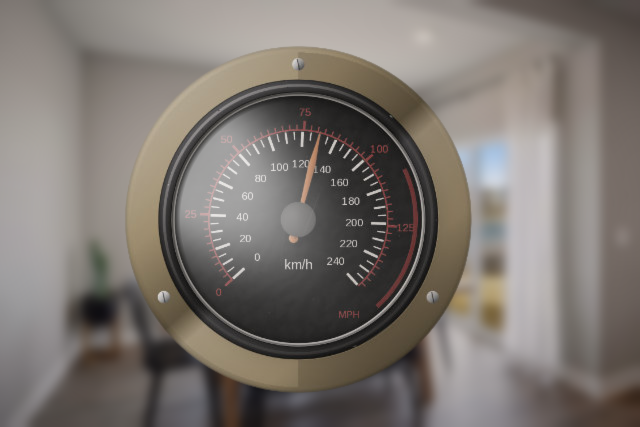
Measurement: **130** km/h
